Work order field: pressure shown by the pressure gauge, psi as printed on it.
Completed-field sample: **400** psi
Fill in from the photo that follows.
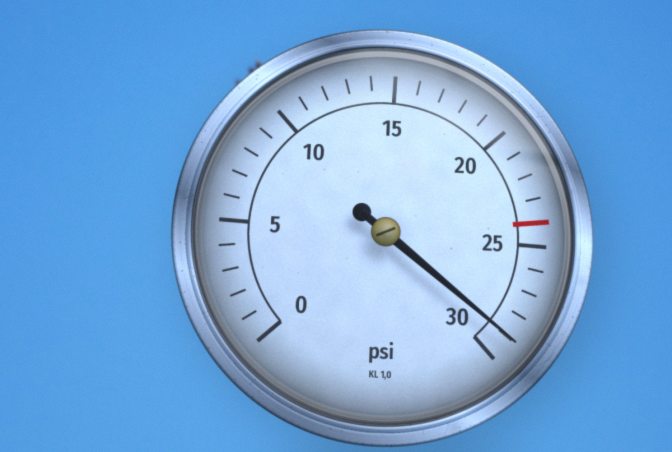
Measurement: **29** psi
